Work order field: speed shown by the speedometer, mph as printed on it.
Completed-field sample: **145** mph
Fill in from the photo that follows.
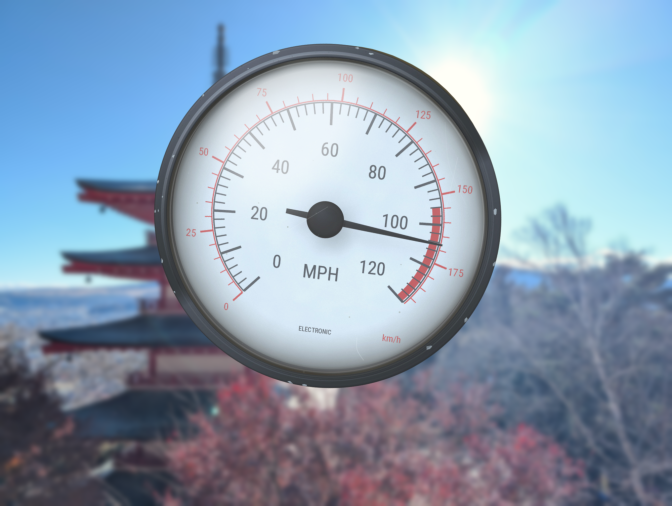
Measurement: **104** mph
